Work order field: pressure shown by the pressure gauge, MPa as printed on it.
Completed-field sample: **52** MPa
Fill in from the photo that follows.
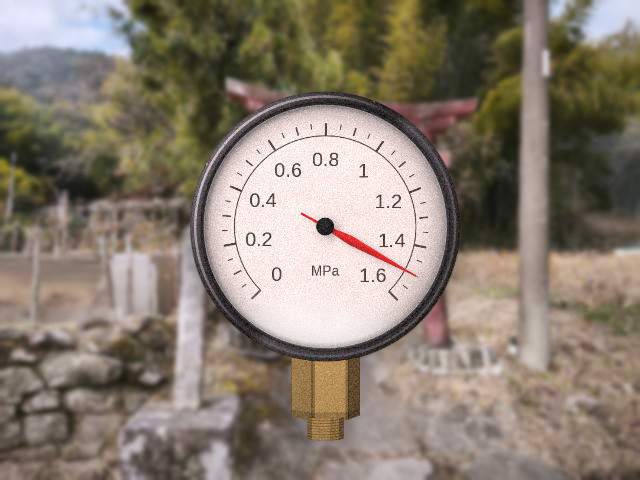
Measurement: **1.5** MPa
